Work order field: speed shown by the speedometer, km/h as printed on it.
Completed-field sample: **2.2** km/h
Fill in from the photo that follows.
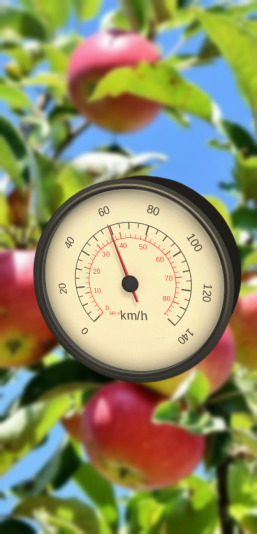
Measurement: **60** km/h
